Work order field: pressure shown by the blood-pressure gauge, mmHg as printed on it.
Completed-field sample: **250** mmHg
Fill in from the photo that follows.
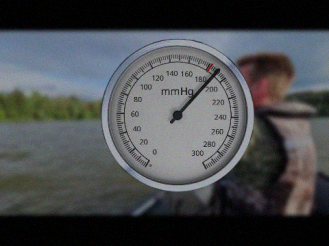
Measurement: **190** mmHg
